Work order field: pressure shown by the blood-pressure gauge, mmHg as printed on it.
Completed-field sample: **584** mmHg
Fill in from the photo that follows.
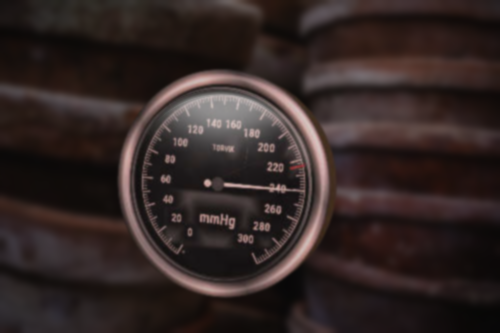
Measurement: **240** mmHg
